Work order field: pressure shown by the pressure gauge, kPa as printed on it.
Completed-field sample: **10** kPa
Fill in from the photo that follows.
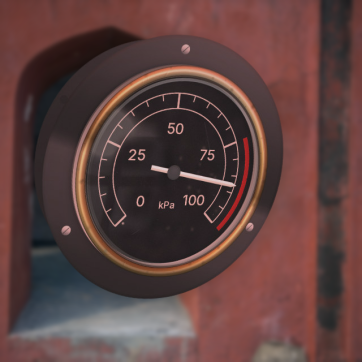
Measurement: **87.5** kPa
